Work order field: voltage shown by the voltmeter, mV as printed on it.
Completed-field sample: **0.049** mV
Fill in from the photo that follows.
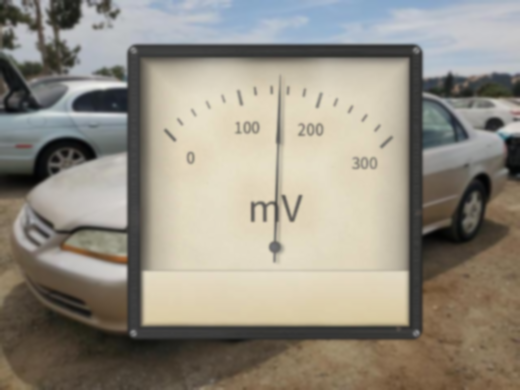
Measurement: **150** mV
